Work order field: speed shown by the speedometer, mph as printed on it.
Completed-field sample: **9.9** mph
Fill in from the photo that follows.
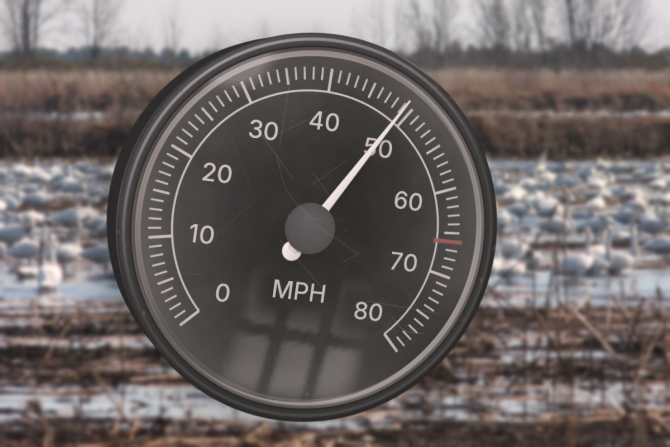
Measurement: **49** mph
